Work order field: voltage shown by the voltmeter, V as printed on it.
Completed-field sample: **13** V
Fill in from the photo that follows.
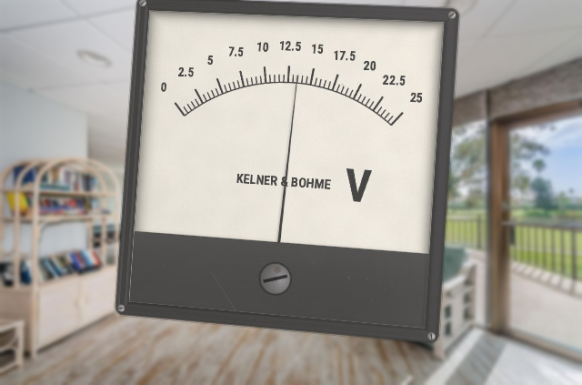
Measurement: **13.5** V
